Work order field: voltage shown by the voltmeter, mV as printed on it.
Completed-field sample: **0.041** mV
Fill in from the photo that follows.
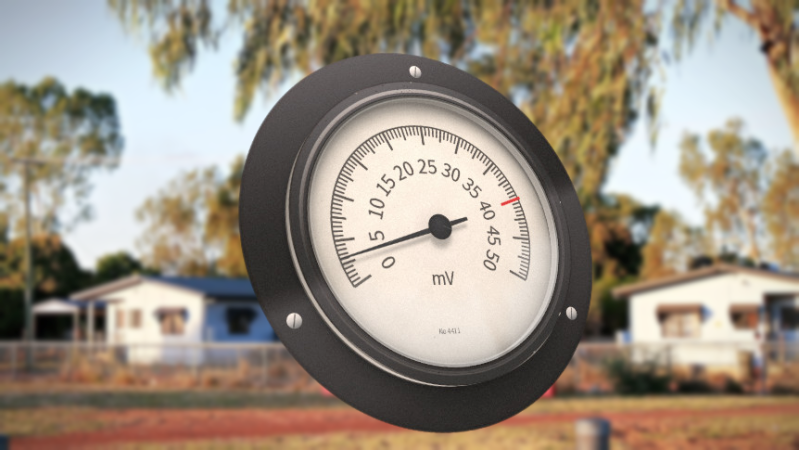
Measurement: **3** mV
